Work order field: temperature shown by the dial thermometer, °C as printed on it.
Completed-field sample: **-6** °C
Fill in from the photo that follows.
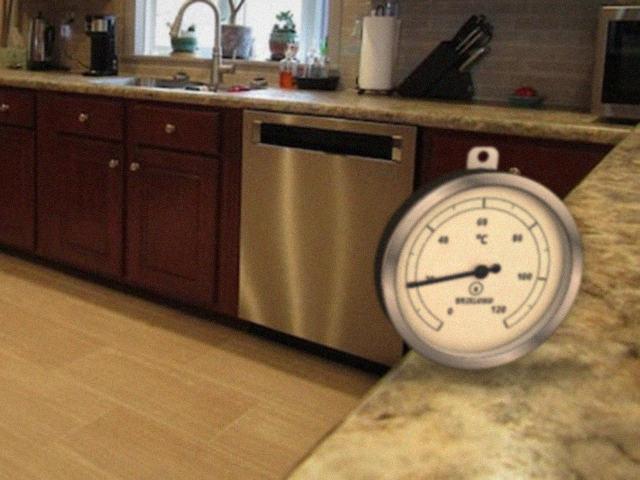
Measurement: **20** °C
